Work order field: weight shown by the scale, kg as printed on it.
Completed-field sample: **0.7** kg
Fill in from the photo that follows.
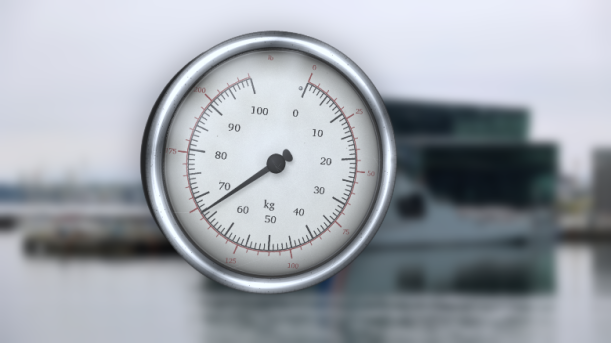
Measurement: **67** kg
